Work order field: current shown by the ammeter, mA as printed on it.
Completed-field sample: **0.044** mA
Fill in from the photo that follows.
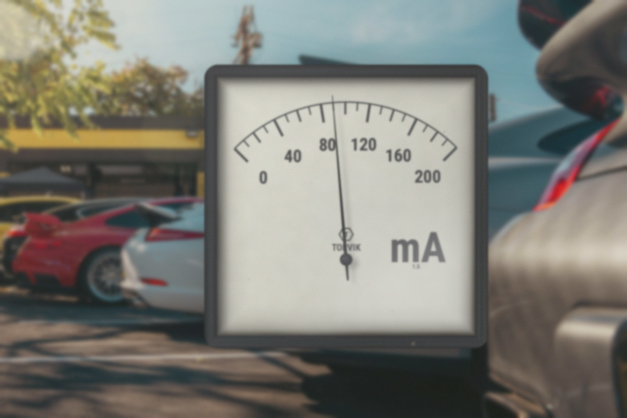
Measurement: **90** mA
